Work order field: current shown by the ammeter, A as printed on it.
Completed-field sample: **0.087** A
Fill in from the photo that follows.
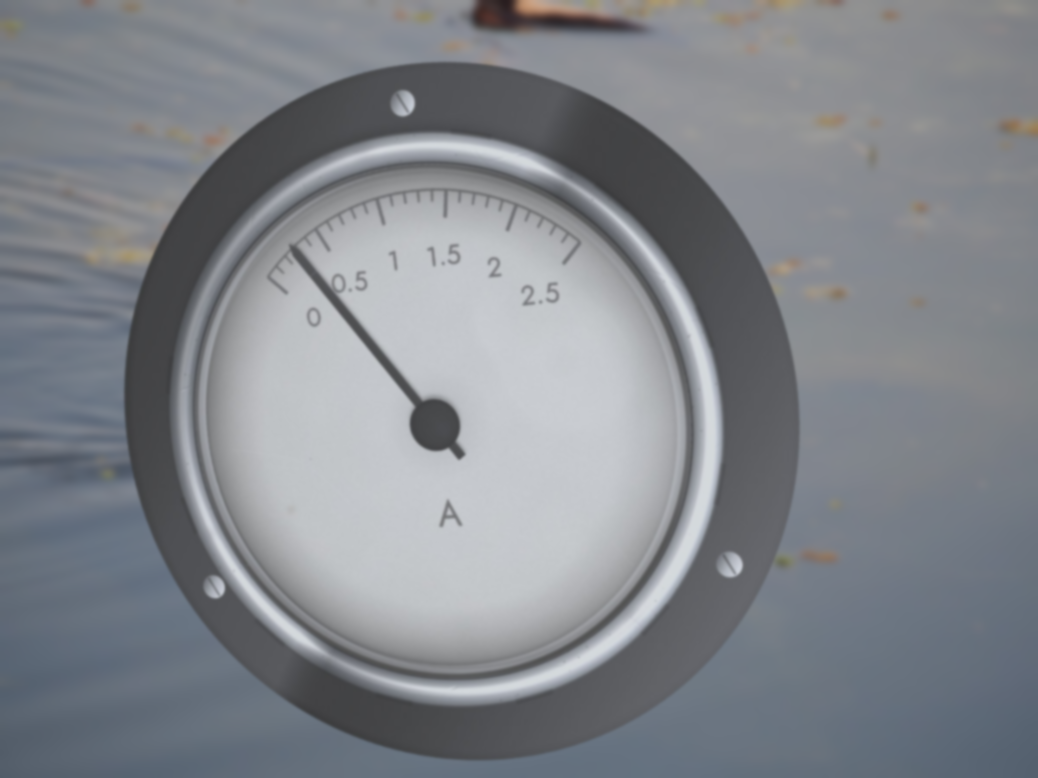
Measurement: **0.3** A
